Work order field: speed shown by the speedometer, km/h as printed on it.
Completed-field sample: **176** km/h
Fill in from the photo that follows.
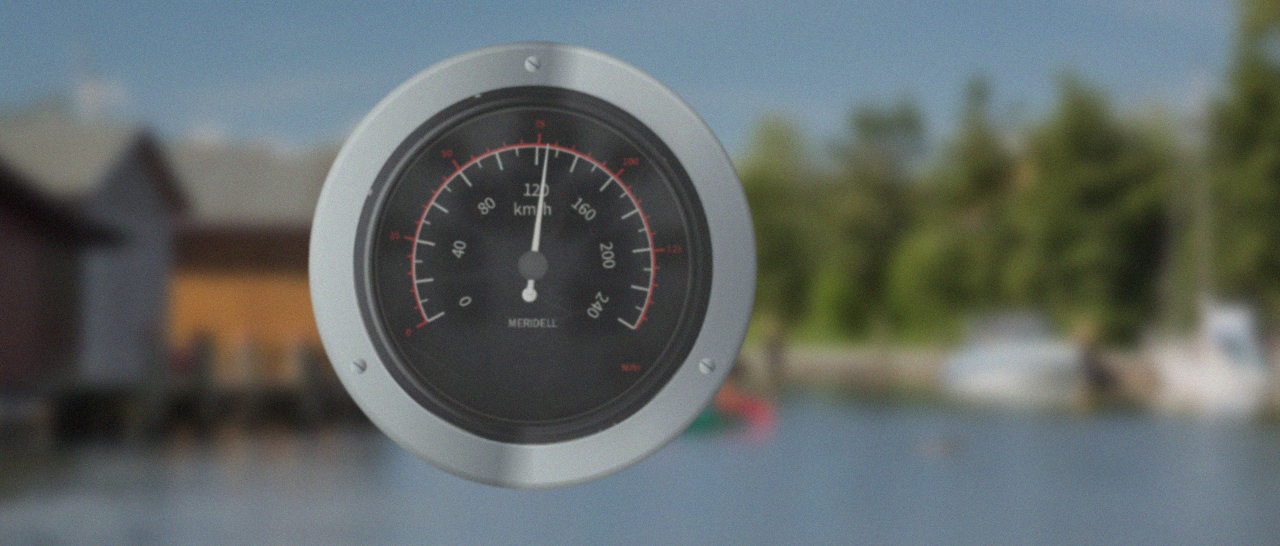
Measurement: **125** km/h
